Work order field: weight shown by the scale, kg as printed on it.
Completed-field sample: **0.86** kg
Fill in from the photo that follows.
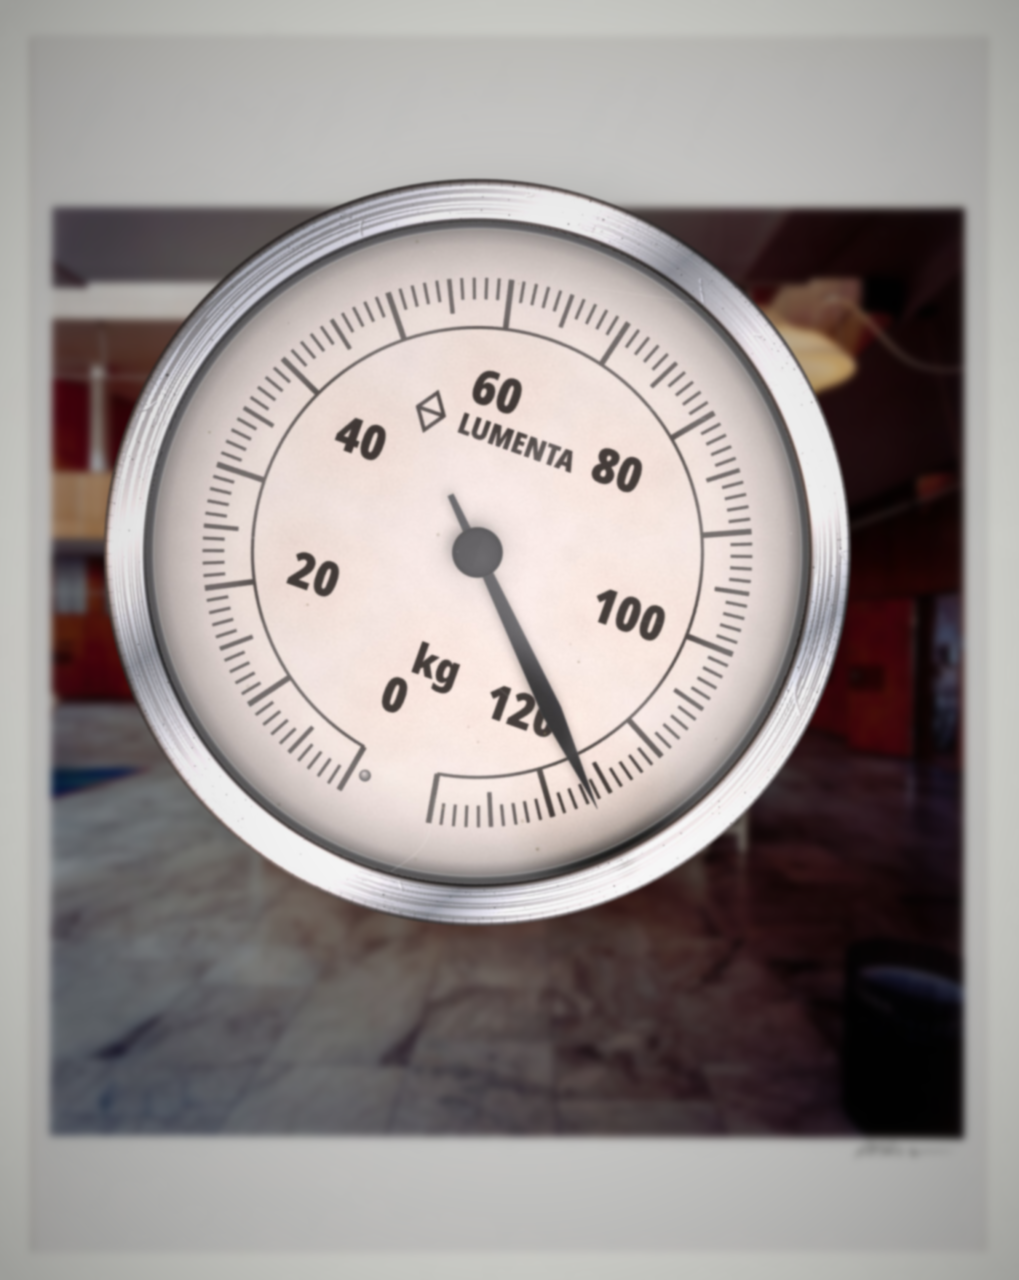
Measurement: **116.5** kg
